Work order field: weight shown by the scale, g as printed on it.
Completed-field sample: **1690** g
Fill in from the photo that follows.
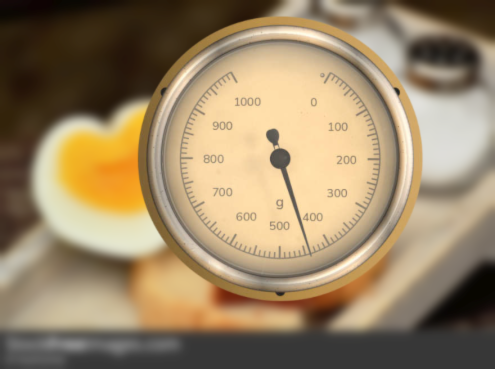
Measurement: **440** g
